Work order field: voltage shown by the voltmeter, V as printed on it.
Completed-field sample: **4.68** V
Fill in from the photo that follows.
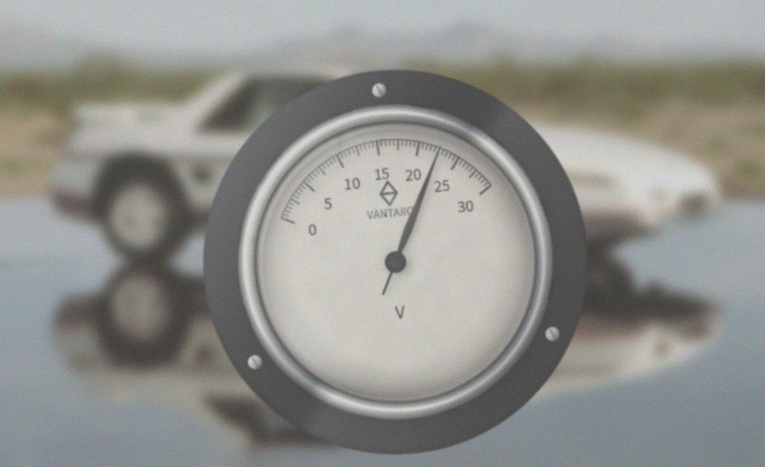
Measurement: **22.5** V
